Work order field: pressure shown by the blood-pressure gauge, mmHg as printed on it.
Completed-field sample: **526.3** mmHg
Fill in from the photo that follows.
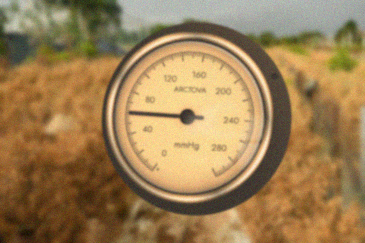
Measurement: **60** mmHg
